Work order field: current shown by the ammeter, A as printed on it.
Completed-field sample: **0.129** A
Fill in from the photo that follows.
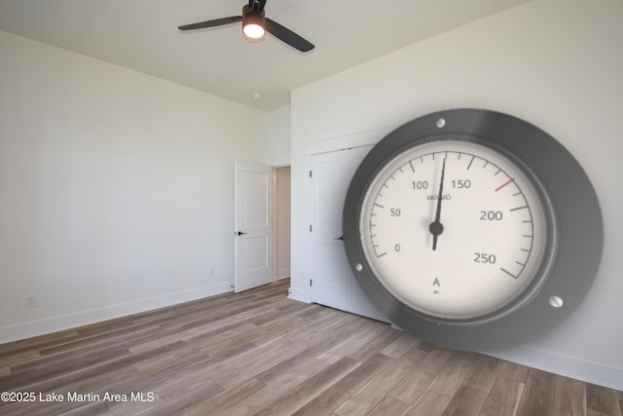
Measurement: **130** A
